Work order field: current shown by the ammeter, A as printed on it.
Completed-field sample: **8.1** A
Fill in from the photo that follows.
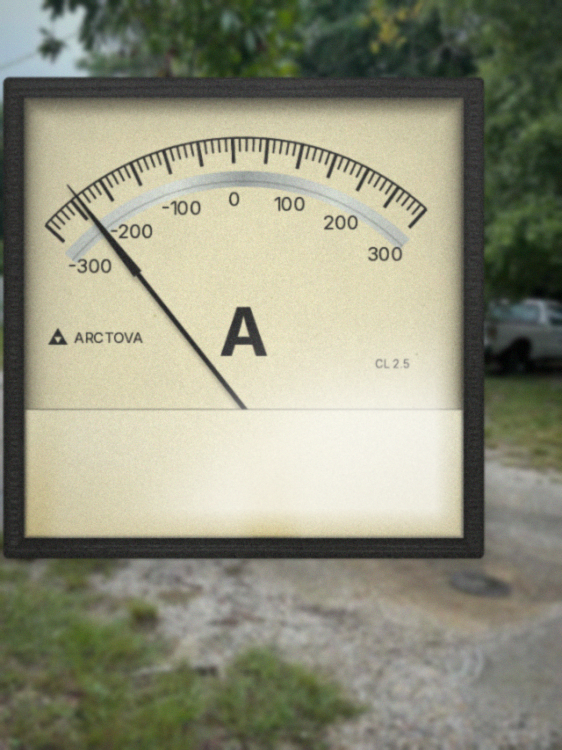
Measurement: **-240** A
